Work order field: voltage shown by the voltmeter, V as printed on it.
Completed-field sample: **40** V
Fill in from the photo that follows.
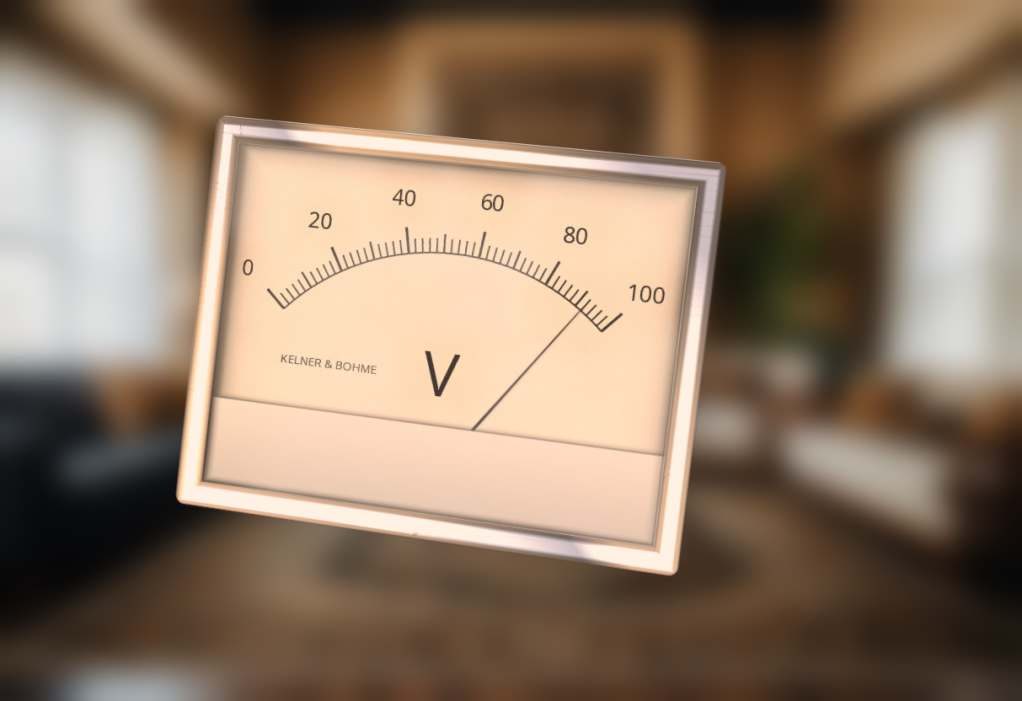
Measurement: **92** V
